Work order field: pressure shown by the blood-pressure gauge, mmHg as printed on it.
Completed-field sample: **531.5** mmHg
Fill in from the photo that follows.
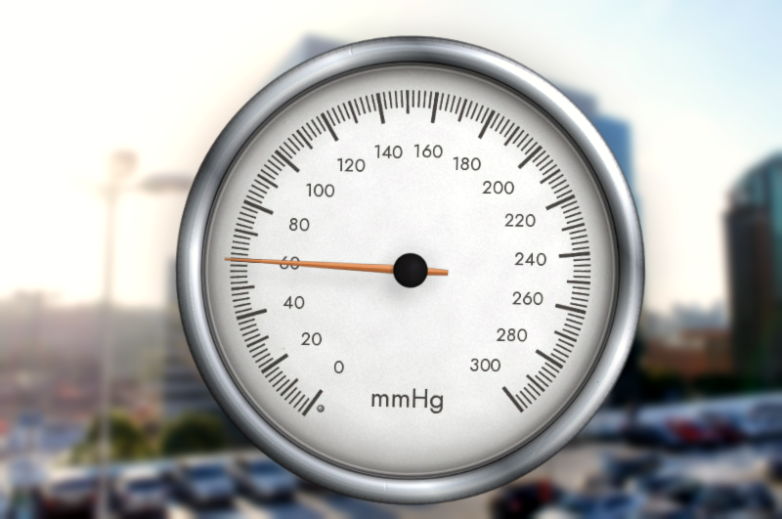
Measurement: **60** mmHg
